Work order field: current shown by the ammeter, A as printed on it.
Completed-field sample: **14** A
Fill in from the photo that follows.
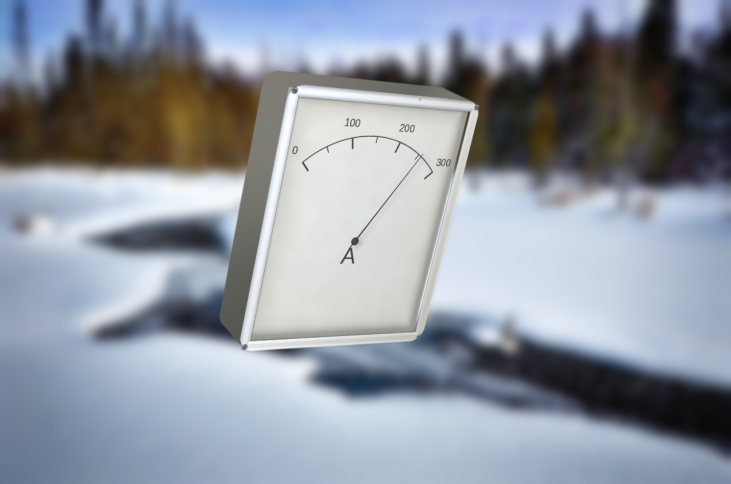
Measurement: **250** A
